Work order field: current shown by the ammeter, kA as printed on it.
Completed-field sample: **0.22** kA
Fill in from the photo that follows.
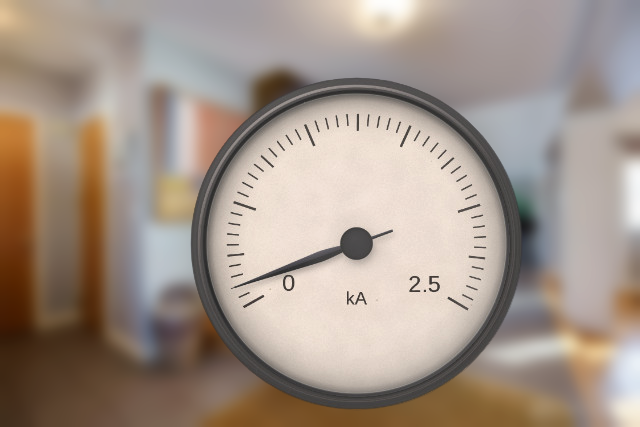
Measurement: **0.1** kA
